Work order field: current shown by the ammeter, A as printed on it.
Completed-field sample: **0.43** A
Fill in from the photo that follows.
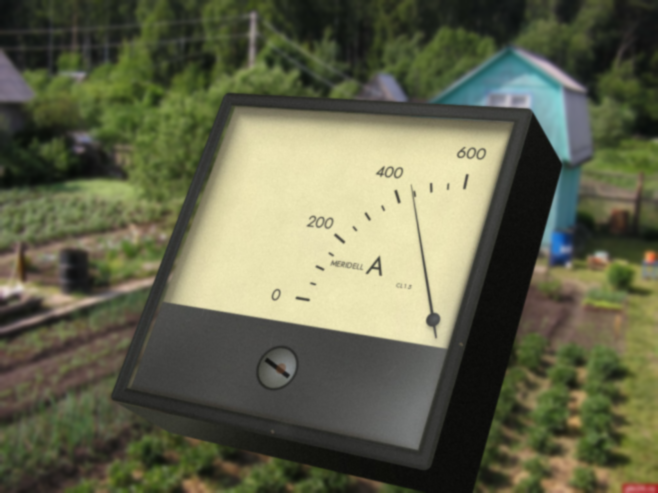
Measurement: **450** A
